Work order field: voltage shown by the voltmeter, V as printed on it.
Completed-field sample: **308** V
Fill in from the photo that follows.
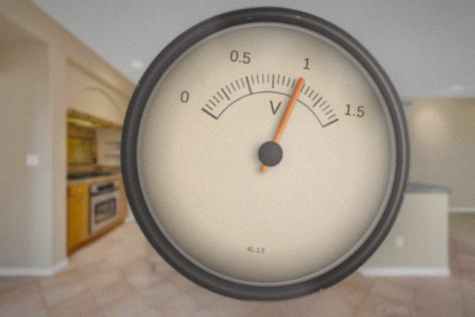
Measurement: **1** V
